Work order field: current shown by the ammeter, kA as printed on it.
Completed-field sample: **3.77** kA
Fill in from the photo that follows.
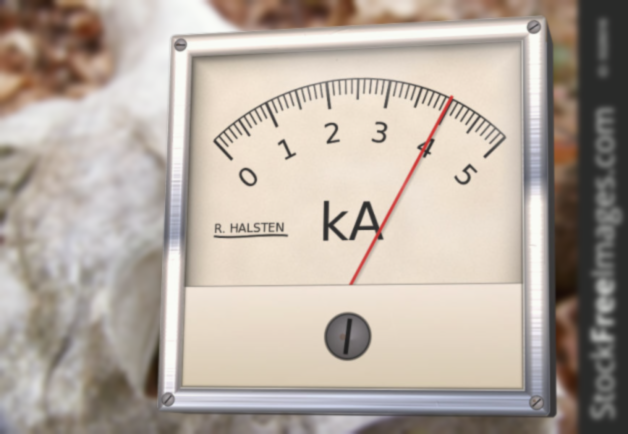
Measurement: **4** kA
